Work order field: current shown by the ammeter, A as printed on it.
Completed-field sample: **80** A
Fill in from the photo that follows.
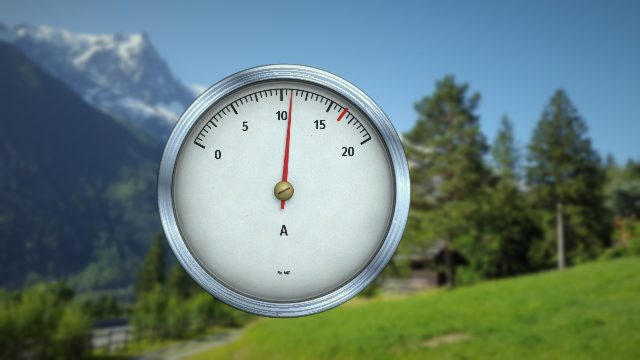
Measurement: **11** A
